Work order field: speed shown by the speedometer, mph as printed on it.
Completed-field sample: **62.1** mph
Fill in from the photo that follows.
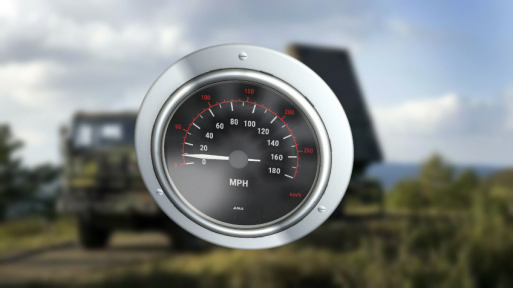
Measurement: **10** mph
